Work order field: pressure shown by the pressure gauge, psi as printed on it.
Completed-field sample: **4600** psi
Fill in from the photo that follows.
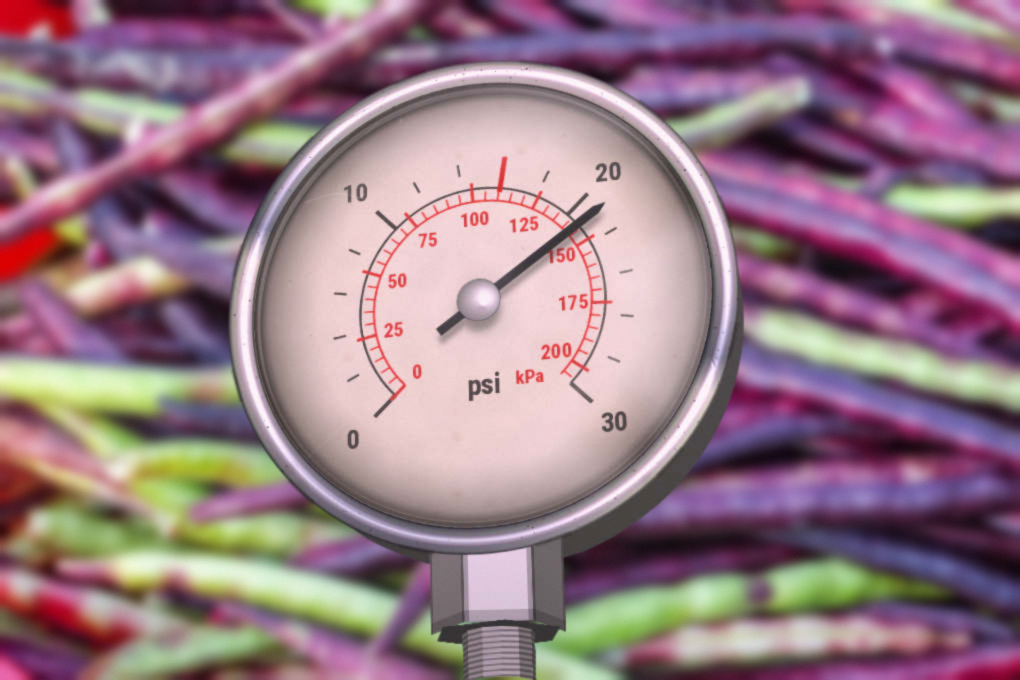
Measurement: **21** psi
